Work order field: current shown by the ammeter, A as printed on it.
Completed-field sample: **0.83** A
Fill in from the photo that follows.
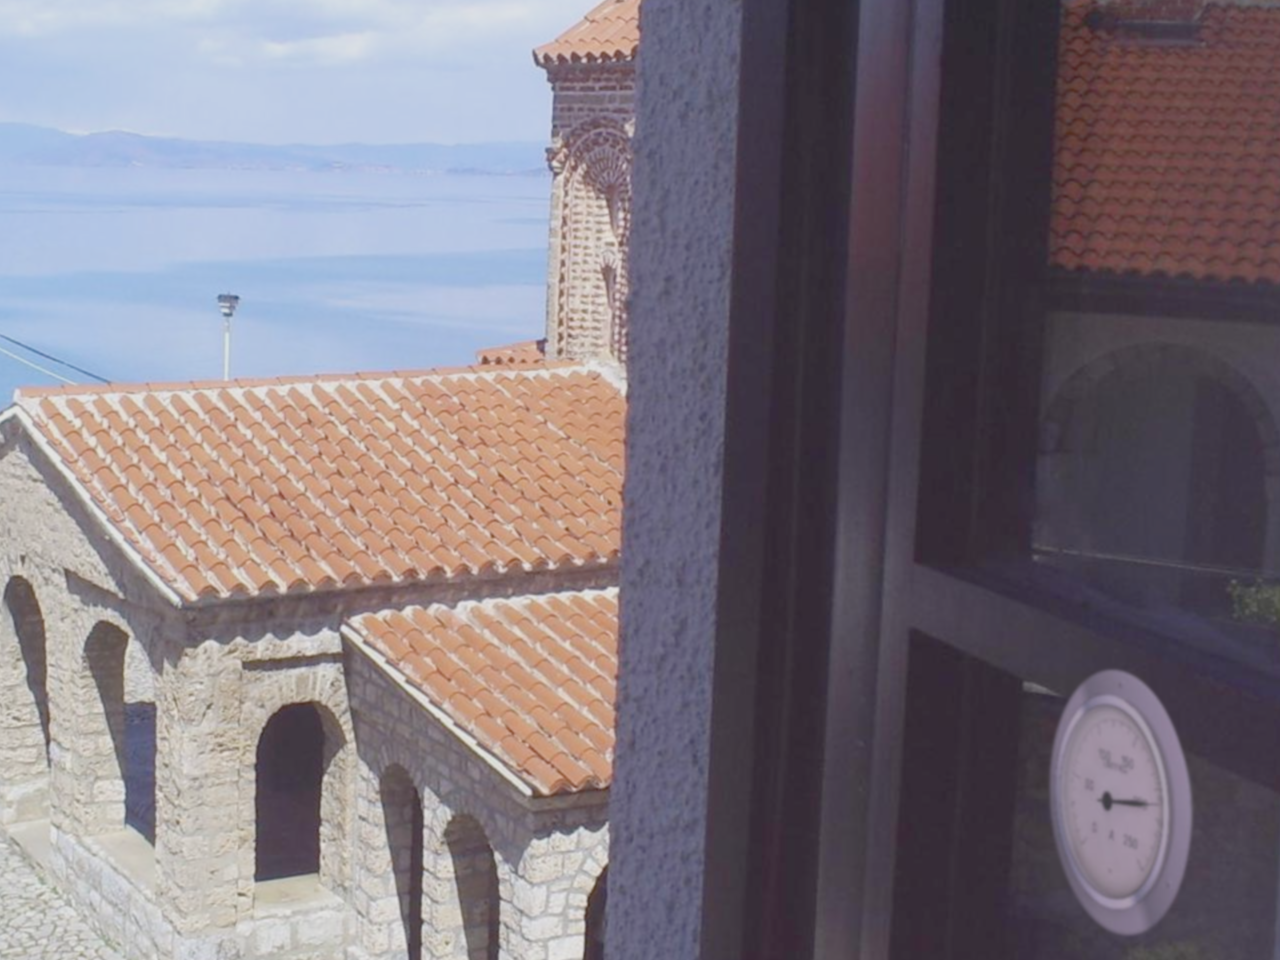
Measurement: **200** A
